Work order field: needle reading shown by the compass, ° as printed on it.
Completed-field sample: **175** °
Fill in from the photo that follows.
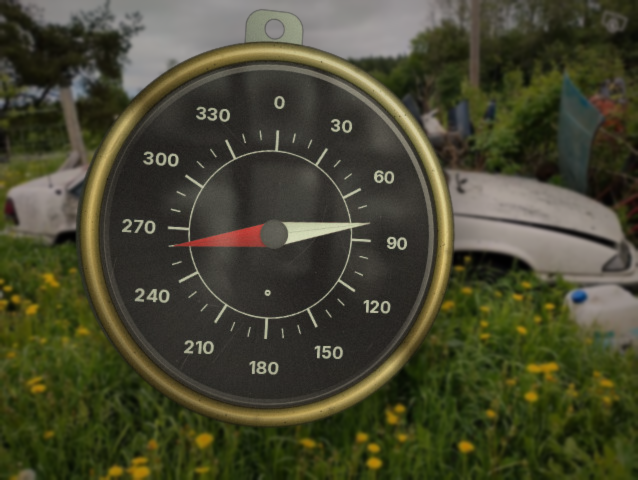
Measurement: **260** °
